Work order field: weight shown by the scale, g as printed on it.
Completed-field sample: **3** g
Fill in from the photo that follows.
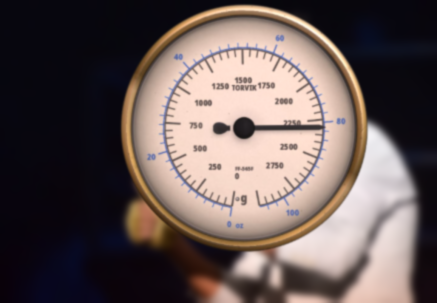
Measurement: **2300** g
